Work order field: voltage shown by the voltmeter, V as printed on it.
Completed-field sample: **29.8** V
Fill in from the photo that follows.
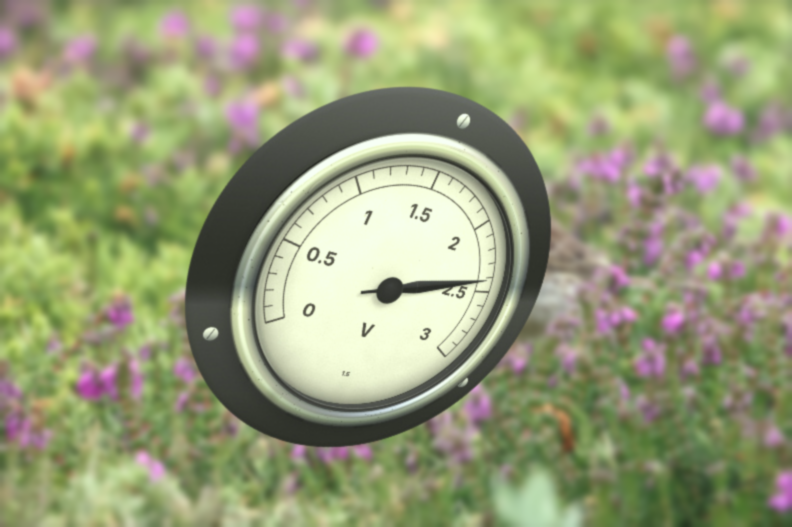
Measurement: **2.4** V
